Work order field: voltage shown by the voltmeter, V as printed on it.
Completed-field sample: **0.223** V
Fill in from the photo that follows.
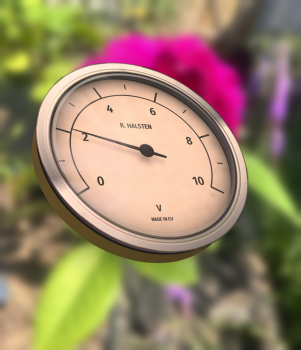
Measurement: **2** V
